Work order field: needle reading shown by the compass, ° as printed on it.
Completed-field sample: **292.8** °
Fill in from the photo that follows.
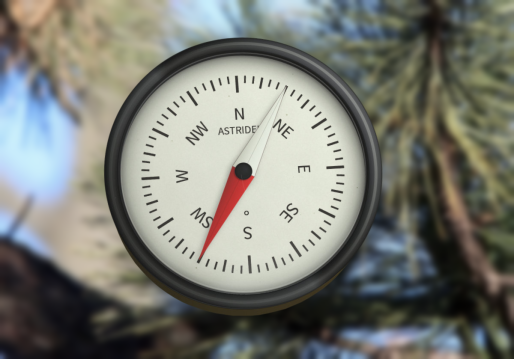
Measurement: **210** °
